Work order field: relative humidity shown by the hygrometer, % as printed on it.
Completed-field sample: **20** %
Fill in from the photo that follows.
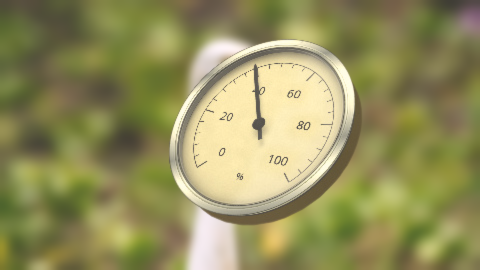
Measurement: **40** %
